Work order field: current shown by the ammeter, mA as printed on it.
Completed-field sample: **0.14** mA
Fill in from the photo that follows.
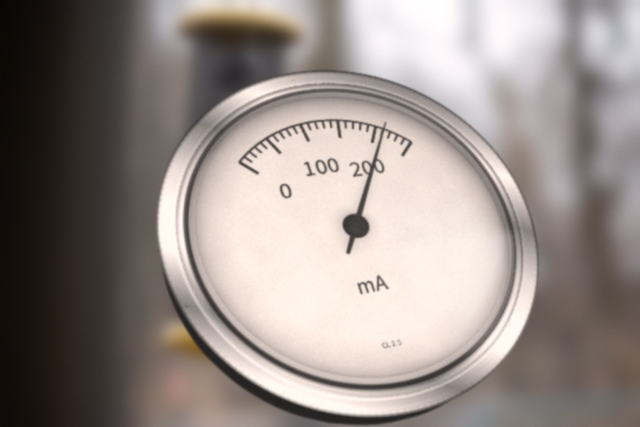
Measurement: **210** mA
